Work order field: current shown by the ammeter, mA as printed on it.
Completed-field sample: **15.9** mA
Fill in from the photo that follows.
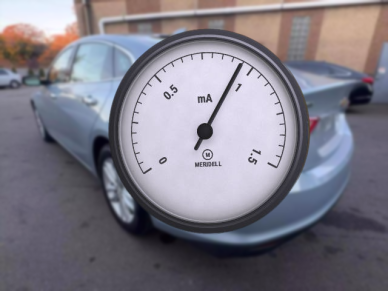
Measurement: **0.95** mA
